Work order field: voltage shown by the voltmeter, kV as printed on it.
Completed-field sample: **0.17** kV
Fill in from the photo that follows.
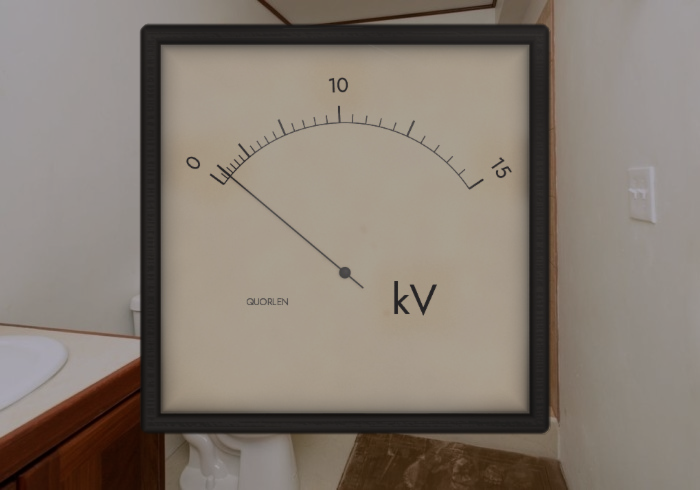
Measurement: **2.5** kV
